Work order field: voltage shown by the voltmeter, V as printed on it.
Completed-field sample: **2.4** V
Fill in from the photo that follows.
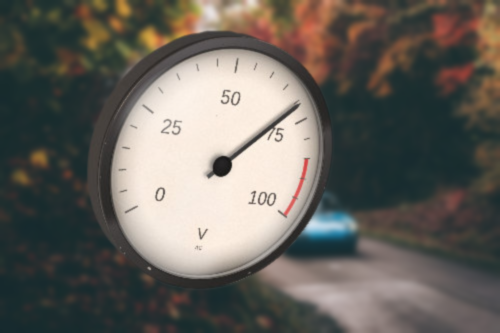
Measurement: **70** V
